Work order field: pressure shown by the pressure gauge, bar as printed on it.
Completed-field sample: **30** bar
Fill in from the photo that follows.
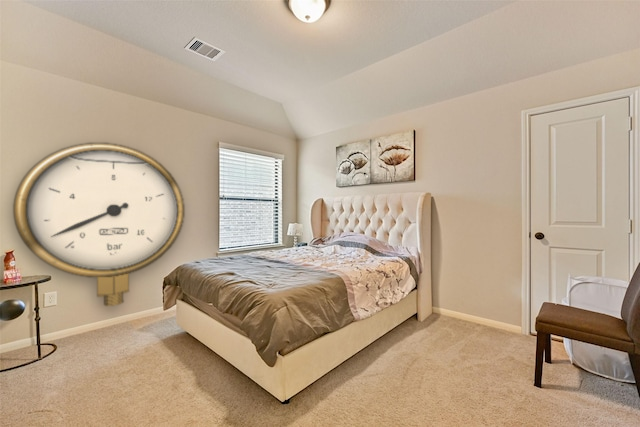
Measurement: **1** bar
